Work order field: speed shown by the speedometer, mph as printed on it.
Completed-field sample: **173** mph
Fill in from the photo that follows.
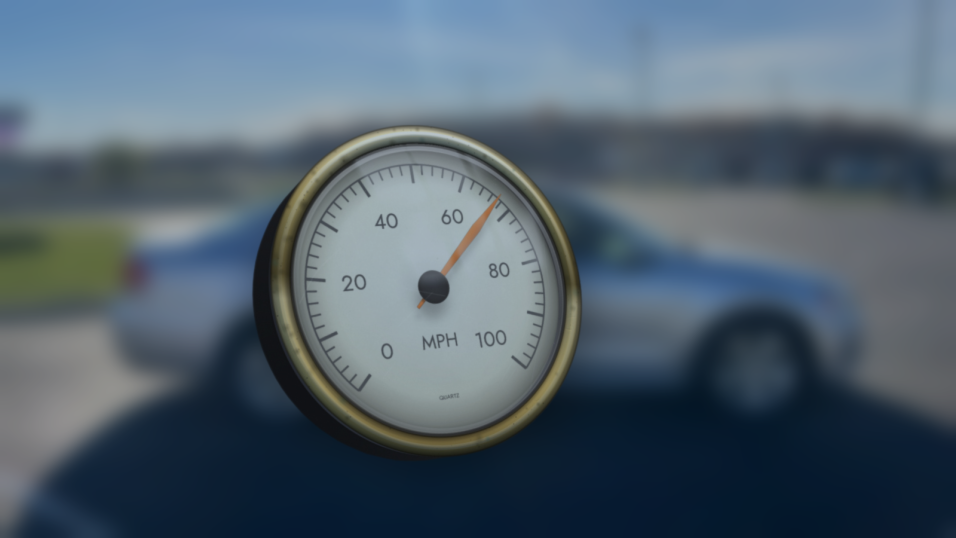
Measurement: **67** mph
